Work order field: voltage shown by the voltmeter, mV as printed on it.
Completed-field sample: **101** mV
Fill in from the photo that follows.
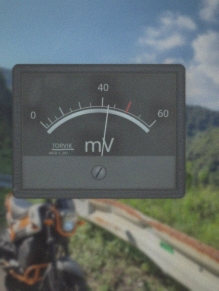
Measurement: **42.5** mV
